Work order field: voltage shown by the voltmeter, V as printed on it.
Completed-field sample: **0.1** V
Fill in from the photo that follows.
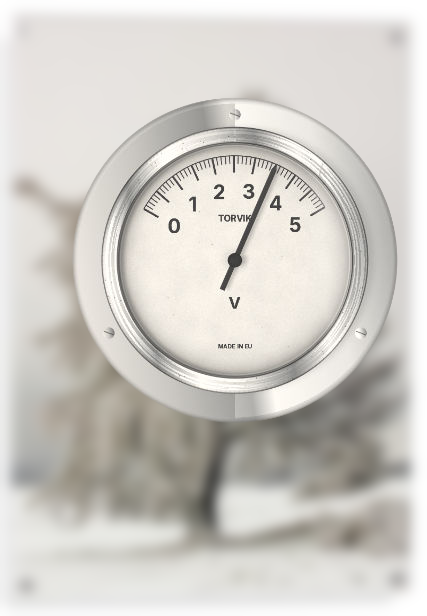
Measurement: **3.5** V
